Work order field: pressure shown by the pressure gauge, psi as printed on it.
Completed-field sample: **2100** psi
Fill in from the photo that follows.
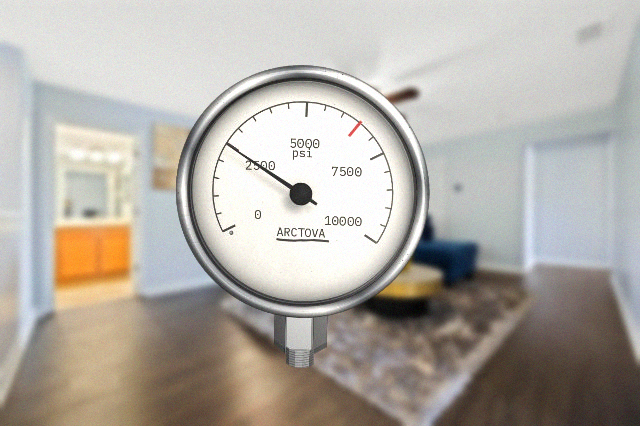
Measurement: **2500** psi
